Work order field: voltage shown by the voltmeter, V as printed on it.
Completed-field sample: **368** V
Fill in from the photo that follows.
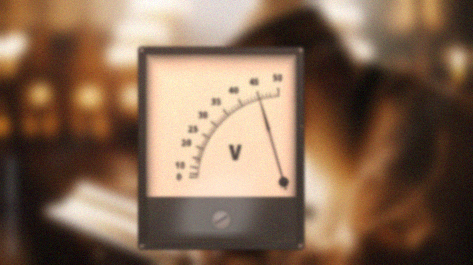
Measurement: **45** V
